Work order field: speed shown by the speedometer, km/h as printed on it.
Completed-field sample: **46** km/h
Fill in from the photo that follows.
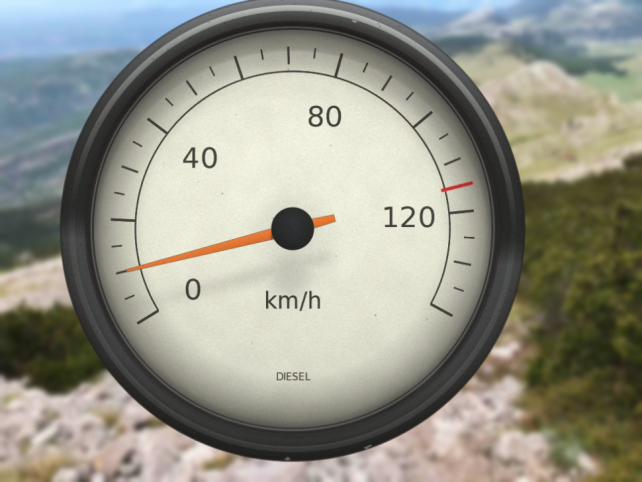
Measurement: **10** km/h
